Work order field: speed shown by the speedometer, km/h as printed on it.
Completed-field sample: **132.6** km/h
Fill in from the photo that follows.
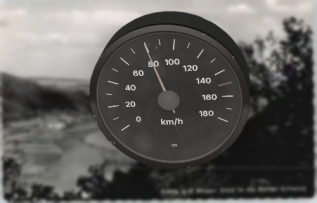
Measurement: **80** km/h
